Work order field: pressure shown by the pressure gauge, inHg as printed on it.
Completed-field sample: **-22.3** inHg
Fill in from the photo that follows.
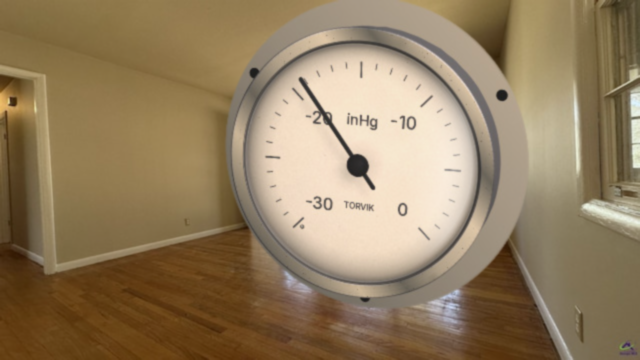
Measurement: **-19** inHg
